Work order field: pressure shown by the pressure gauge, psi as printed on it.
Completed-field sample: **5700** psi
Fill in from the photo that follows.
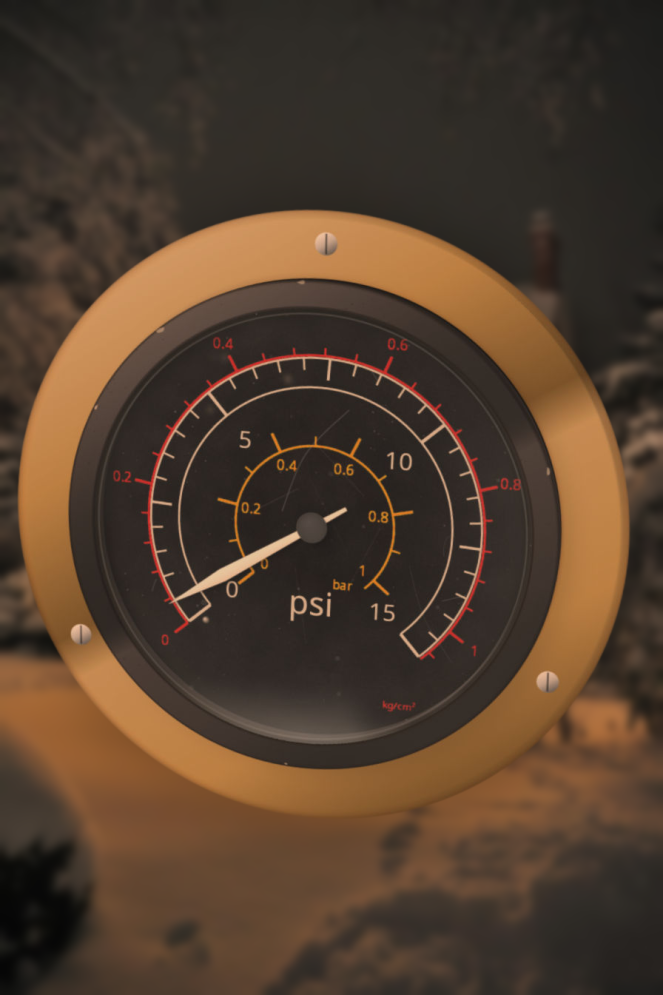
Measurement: **0.5** psi
